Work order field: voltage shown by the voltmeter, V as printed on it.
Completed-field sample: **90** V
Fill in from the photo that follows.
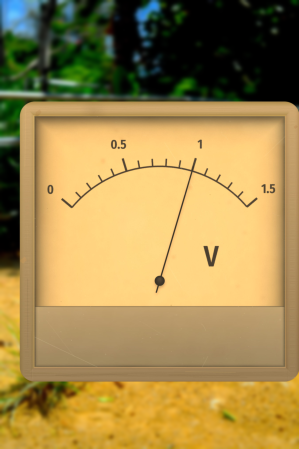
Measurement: **1** V
